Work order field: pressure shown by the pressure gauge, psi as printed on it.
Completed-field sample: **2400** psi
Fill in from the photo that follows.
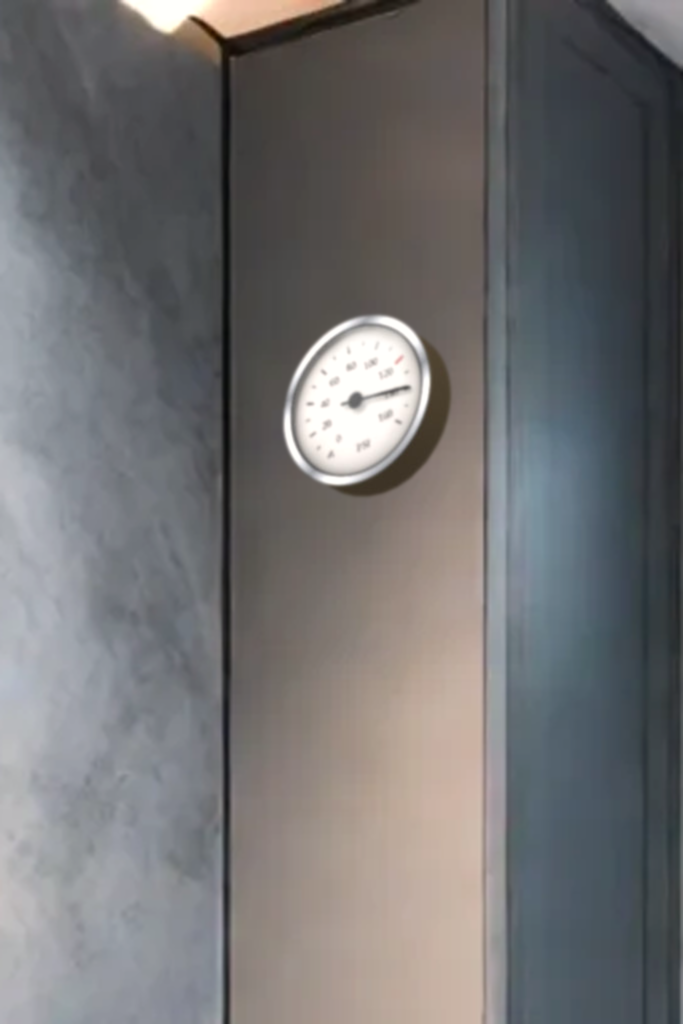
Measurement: **140** psi
